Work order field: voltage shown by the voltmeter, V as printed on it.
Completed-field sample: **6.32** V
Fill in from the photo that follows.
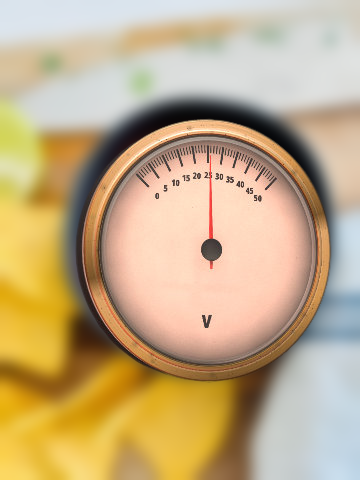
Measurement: **25** V
